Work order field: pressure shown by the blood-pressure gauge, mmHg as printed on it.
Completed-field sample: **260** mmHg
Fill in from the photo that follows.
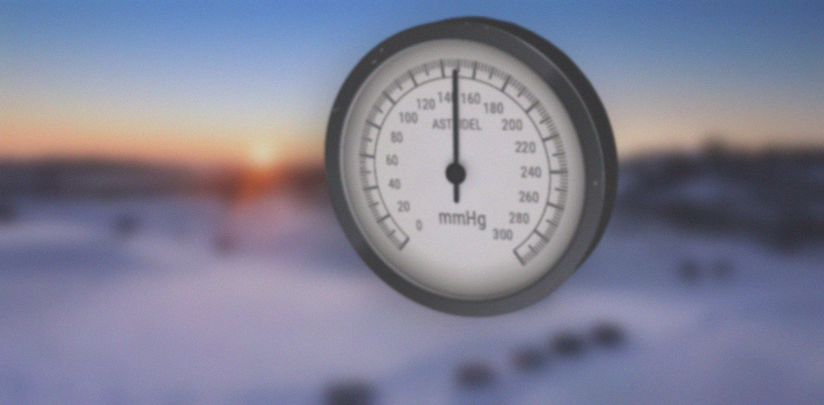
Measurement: **150** mmHg
